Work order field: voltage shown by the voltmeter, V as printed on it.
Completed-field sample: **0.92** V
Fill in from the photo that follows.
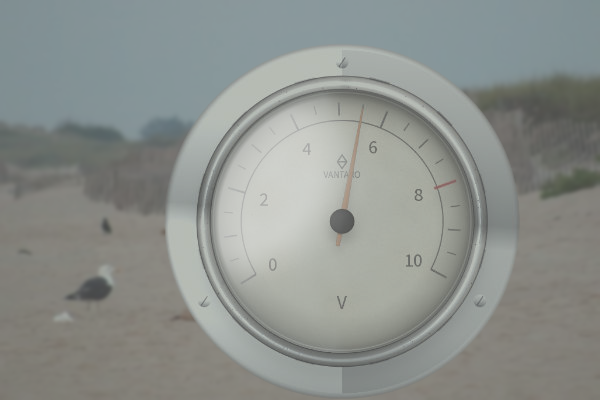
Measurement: **5.5** V
